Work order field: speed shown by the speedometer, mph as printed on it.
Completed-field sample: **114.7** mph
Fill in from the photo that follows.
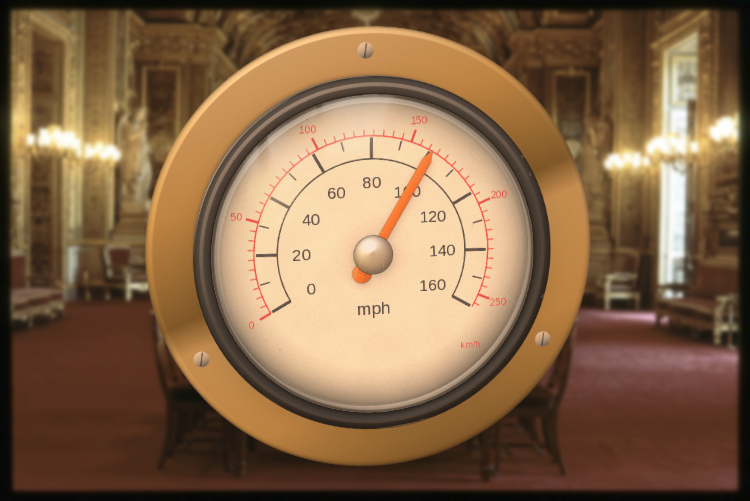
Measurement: **100** mph
